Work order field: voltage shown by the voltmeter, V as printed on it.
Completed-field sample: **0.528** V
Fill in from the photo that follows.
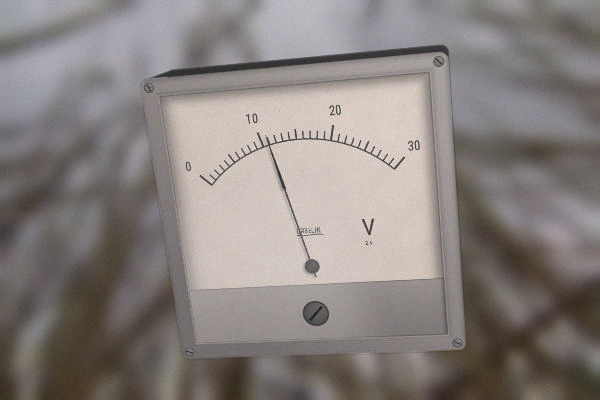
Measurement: **11** V
